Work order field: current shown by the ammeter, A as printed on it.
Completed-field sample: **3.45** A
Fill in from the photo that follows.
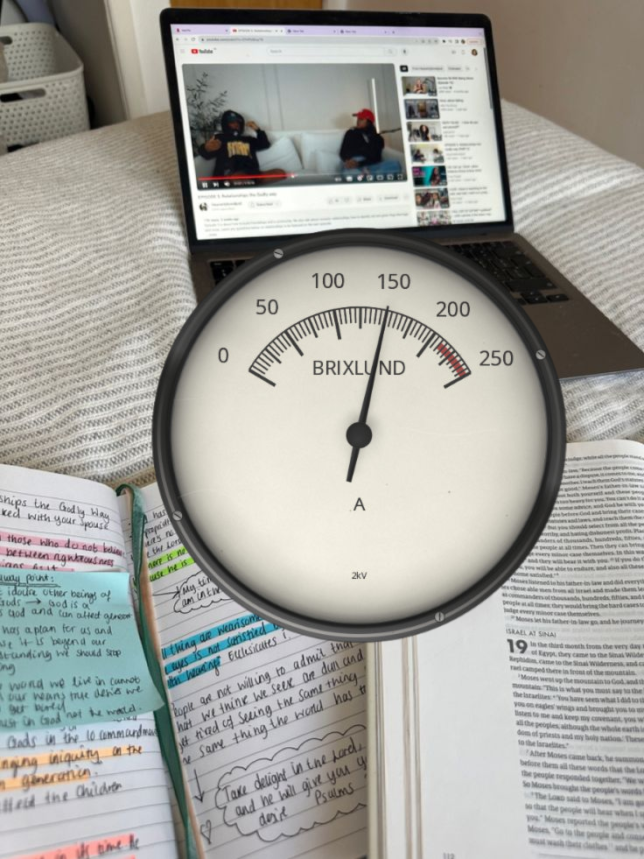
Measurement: **150** A
